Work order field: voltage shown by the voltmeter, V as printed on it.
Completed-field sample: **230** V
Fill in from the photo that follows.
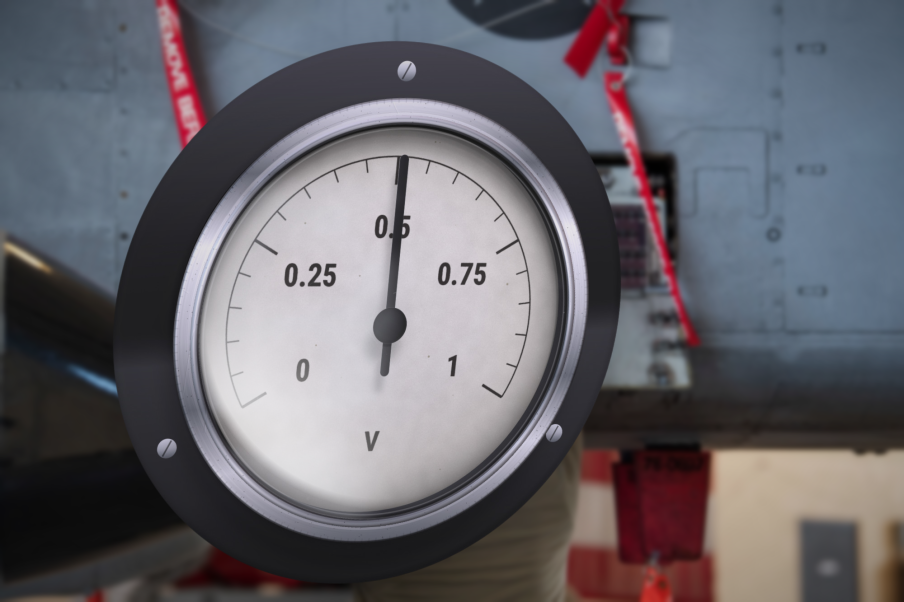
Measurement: **0.5** V
